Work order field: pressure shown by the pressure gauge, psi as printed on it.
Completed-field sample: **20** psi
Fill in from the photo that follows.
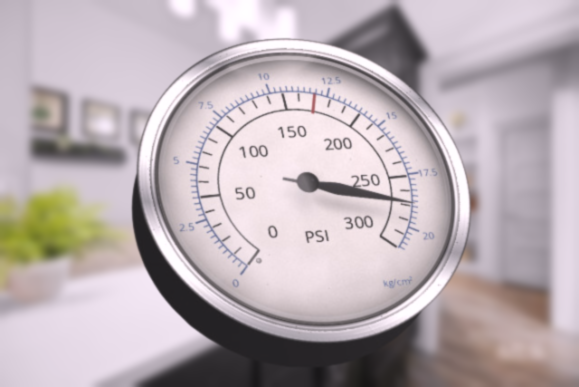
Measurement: **270** psi
